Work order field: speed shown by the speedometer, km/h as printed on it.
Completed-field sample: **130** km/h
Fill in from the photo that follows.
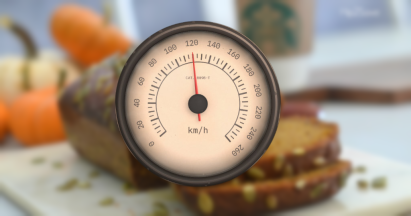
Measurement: **120** km/h
